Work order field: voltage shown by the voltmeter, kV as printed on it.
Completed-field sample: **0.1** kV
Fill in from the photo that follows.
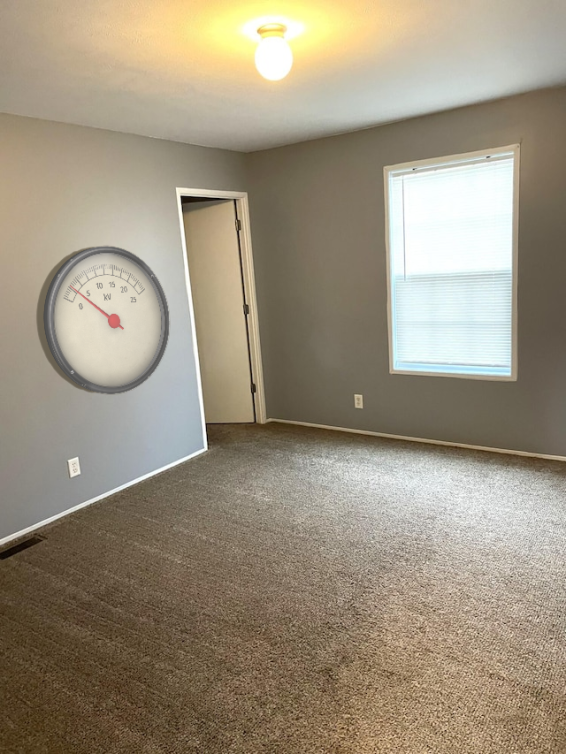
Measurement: **2.5** kV
